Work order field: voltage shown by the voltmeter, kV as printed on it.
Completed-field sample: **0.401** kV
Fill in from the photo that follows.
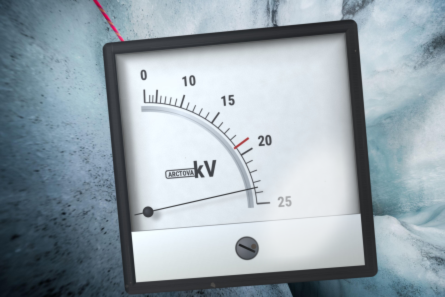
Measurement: **23.5** kV
